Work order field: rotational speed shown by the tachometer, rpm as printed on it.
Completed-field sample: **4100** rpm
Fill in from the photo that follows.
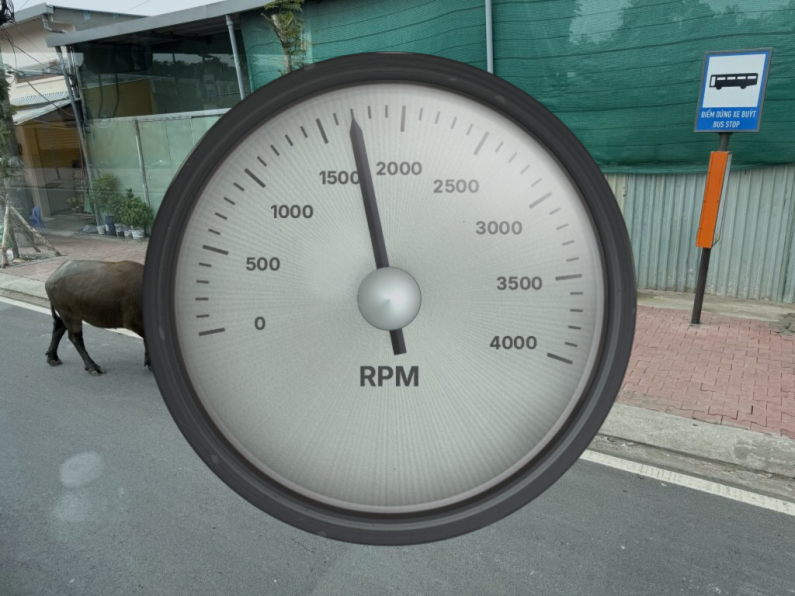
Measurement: **1700** rpm
